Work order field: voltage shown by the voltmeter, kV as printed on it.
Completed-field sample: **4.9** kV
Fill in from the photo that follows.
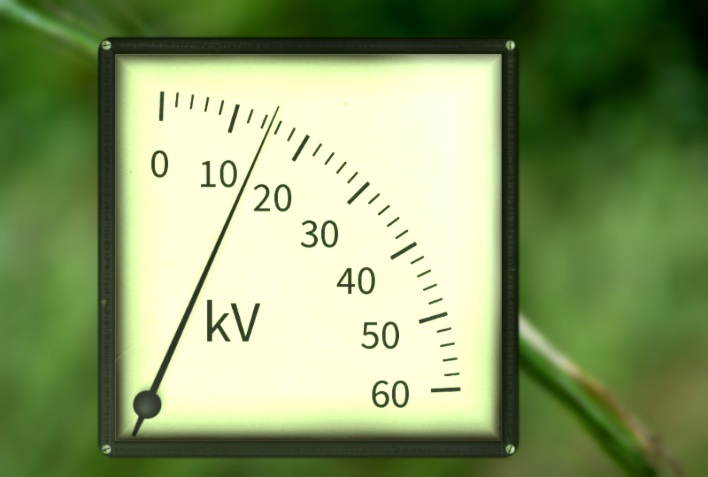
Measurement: **15** kV
